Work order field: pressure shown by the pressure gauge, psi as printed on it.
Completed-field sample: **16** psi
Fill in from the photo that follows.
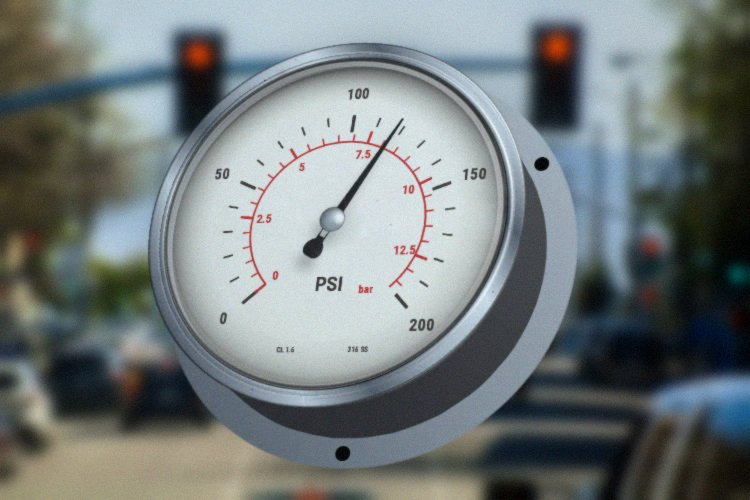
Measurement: **120** psi
